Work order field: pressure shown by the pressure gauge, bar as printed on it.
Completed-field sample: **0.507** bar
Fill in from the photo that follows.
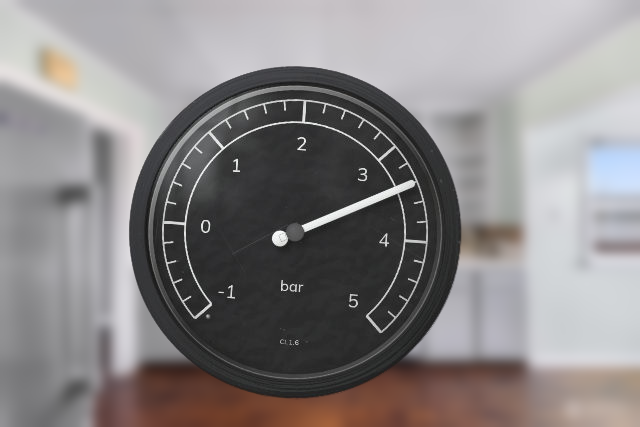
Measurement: **3.4** bar
